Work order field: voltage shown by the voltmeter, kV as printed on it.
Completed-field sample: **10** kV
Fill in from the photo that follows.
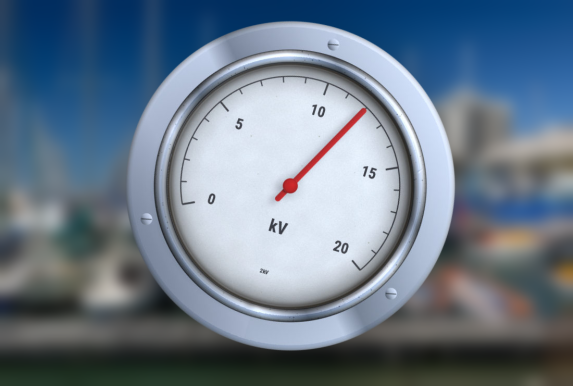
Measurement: **12** kV
